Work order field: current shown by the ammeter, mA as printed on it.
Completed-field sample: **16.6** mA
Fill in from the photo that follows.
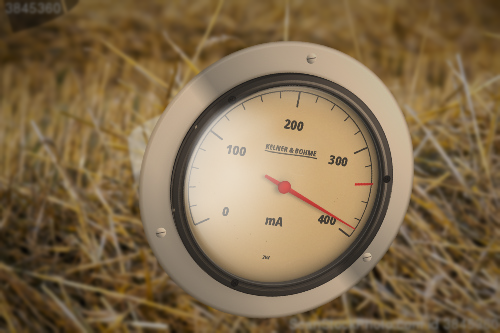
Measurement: **390** mA
